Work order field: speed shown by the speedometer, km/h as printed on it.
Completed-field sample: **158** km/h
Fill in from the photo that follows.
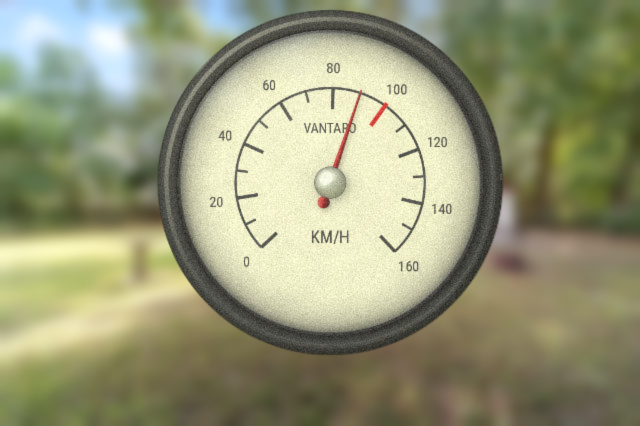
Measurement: **90** km/h
